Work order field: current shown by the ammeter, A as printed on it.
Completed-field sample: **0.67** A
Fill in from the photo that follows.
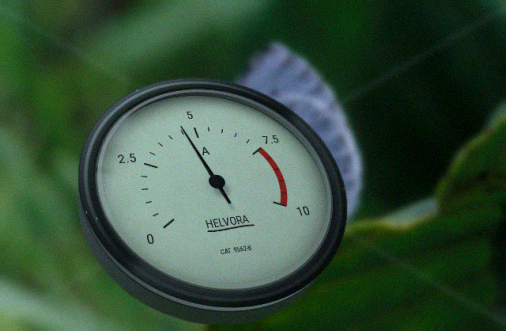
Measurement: **4.5** A
